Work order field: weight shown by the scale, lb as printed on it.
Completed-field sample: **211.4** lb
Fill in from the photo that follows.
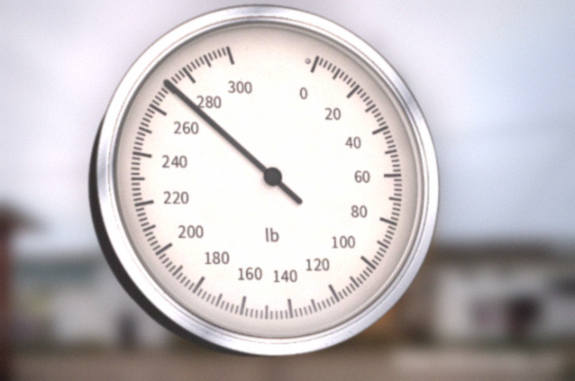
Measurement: **270** lb
